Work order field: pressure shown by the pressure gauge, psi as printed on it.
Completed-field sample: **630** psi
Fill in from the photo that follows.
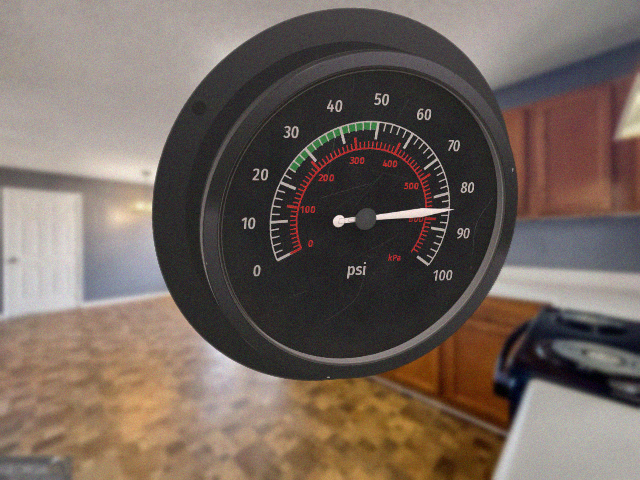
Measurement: **84** psi
